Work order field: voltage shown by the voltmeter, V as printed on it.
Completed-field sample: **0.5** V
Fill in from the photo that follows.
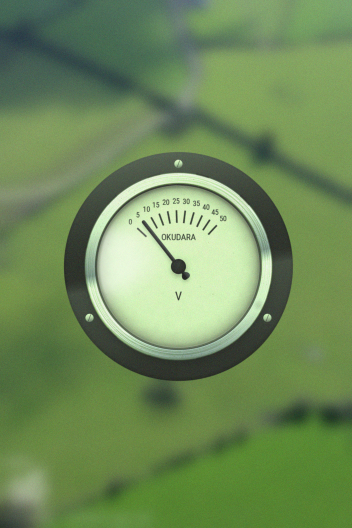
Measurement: **5** V
